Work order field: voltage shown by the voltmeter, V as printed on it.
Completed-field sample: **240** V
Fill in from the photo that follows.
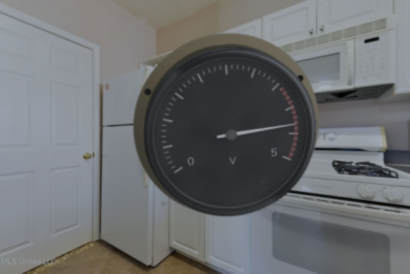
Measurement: **4.3** V
